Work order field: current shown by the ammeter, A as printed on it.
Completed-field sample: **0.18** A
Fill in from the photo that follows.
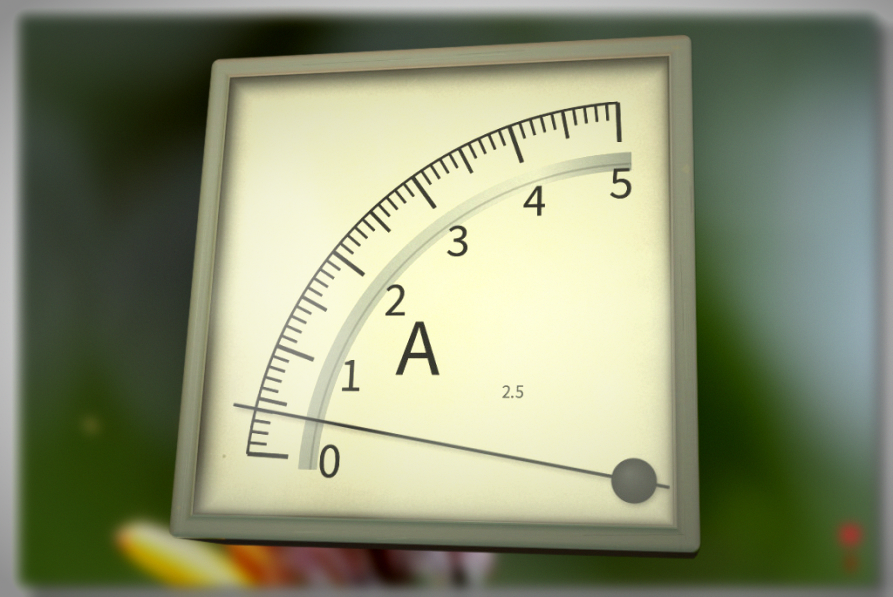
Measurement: **0.4** A
